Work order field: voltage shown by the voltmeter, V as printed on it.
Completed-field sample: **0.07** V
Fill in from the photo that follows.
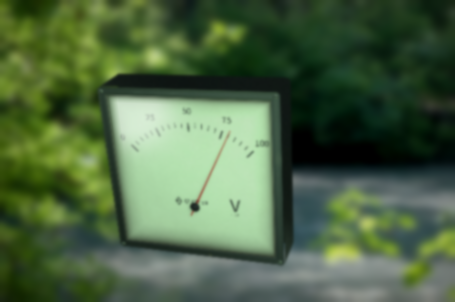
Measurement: **80** V
